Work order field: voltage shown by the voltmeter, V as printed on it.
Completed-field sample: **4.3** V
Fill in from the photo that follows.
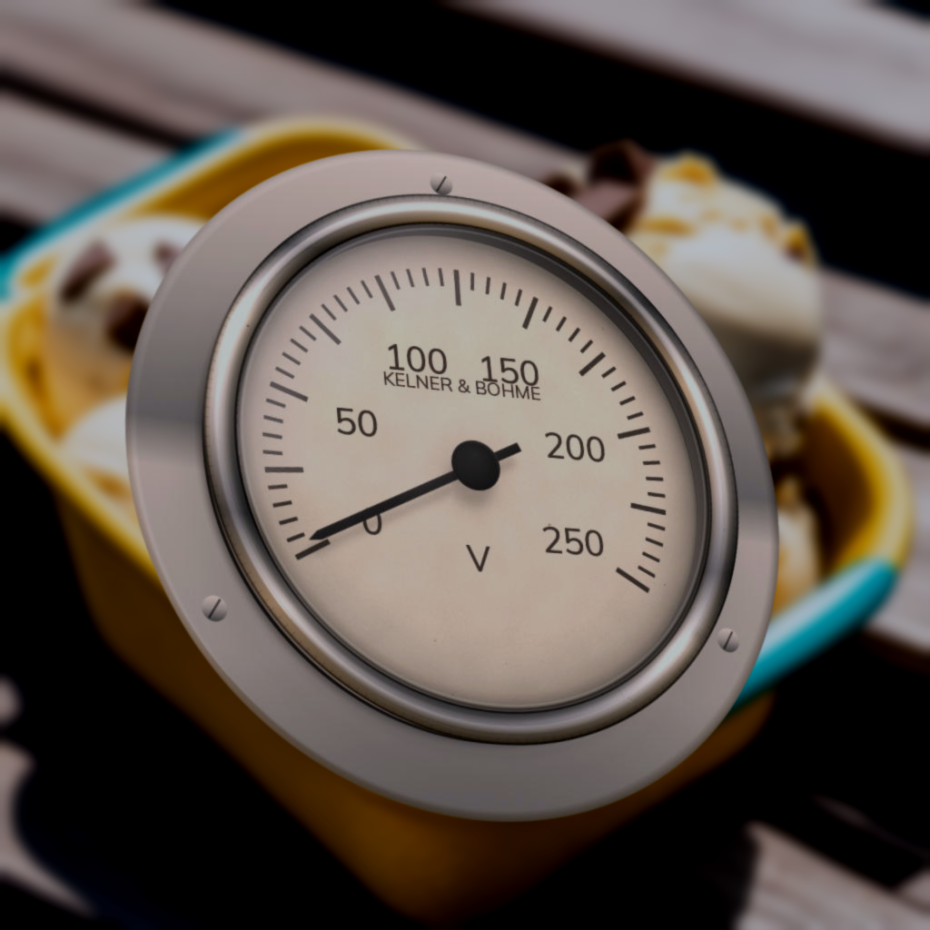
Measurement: **2.5** V
